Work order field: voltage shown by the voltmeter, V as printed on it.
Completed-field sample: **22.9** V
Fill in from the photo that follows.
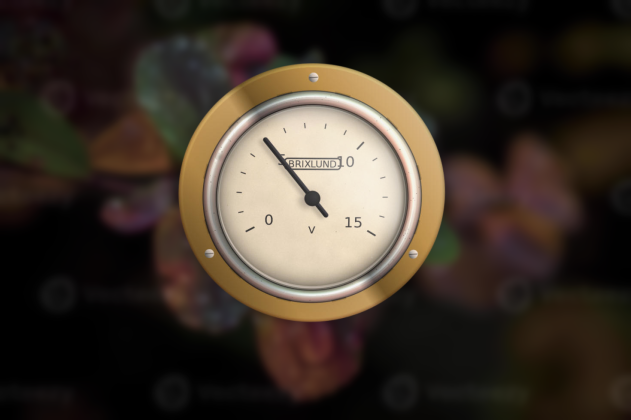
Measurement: **5** V
